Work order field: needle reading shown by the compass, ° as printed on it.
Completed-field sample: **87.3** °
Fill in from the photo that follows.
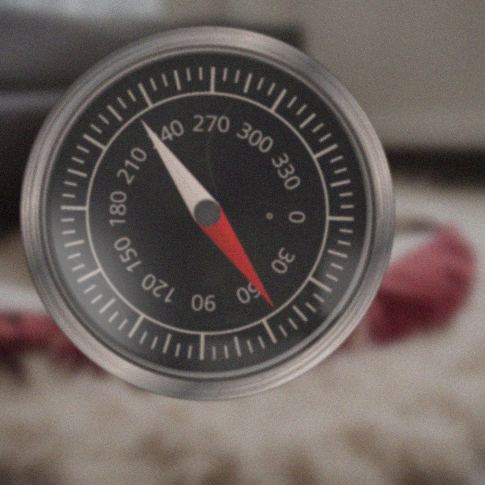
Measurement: **52.5** °
